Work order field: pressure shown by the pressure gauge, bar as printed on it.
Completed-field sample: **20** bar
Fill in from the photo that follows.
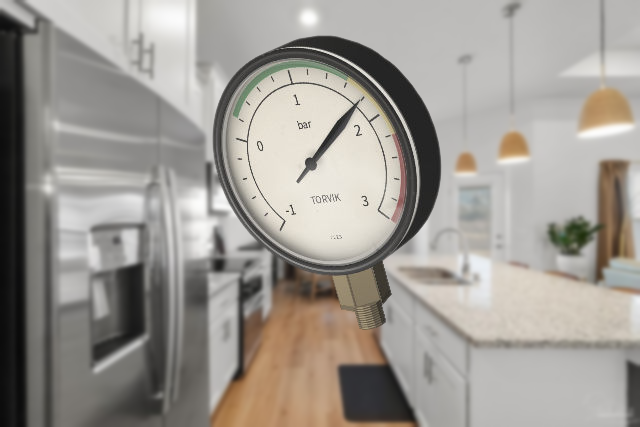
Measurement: **1.8** bar
